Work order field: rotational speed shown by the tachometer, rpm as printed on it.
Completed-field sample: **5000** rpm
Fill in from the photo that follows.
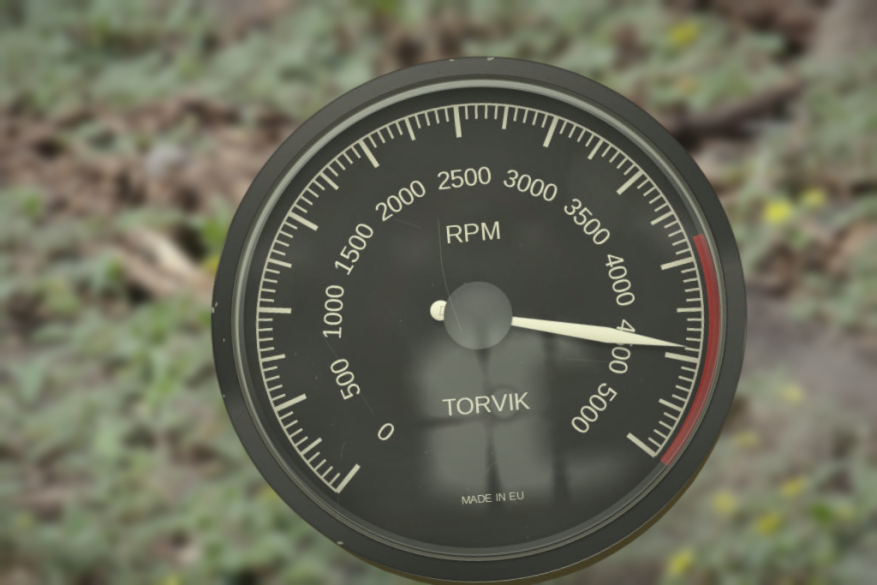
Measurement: **4450** rpm
